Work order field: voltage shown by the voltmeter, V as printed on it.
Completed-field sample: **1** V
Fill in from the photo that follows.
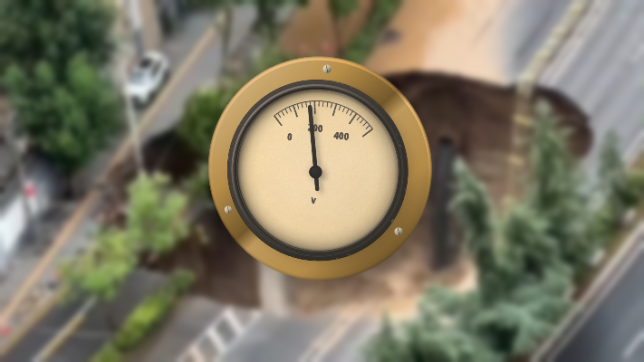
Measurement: **180** V
